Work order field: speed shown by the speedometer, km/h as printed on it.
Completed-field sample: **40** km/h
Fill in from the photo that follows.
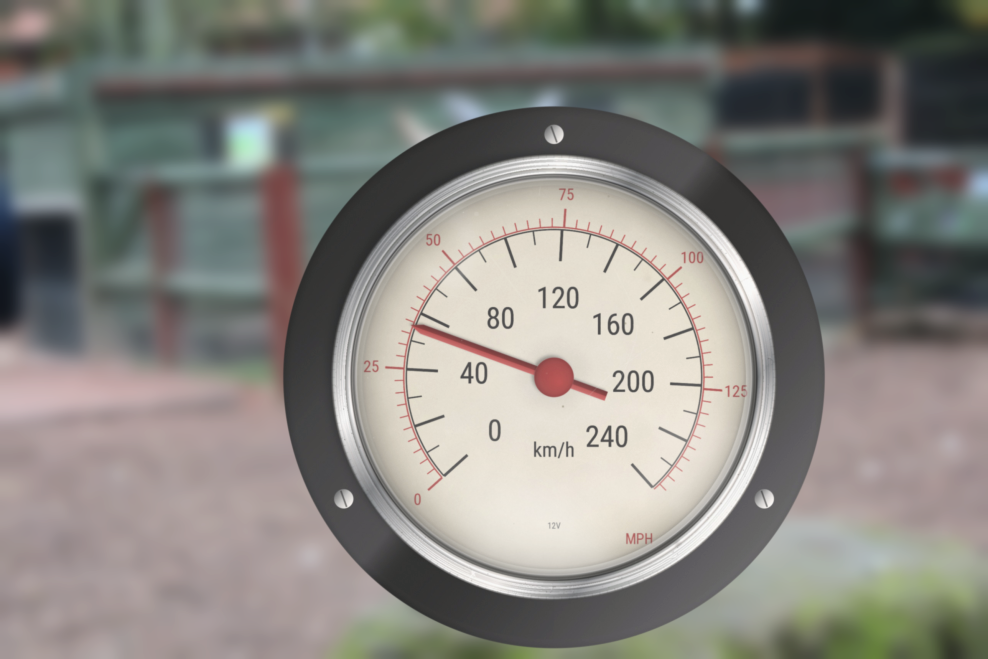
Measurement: **55** km/h
